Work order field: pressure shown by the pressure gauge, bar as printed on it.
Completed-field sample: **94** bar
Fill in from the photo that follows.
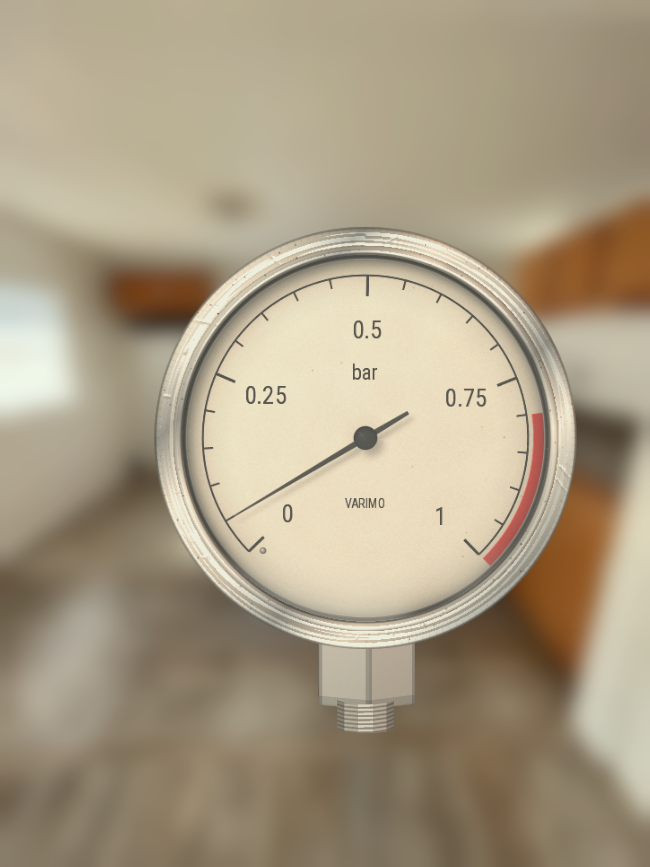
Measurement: **0.05** bar
